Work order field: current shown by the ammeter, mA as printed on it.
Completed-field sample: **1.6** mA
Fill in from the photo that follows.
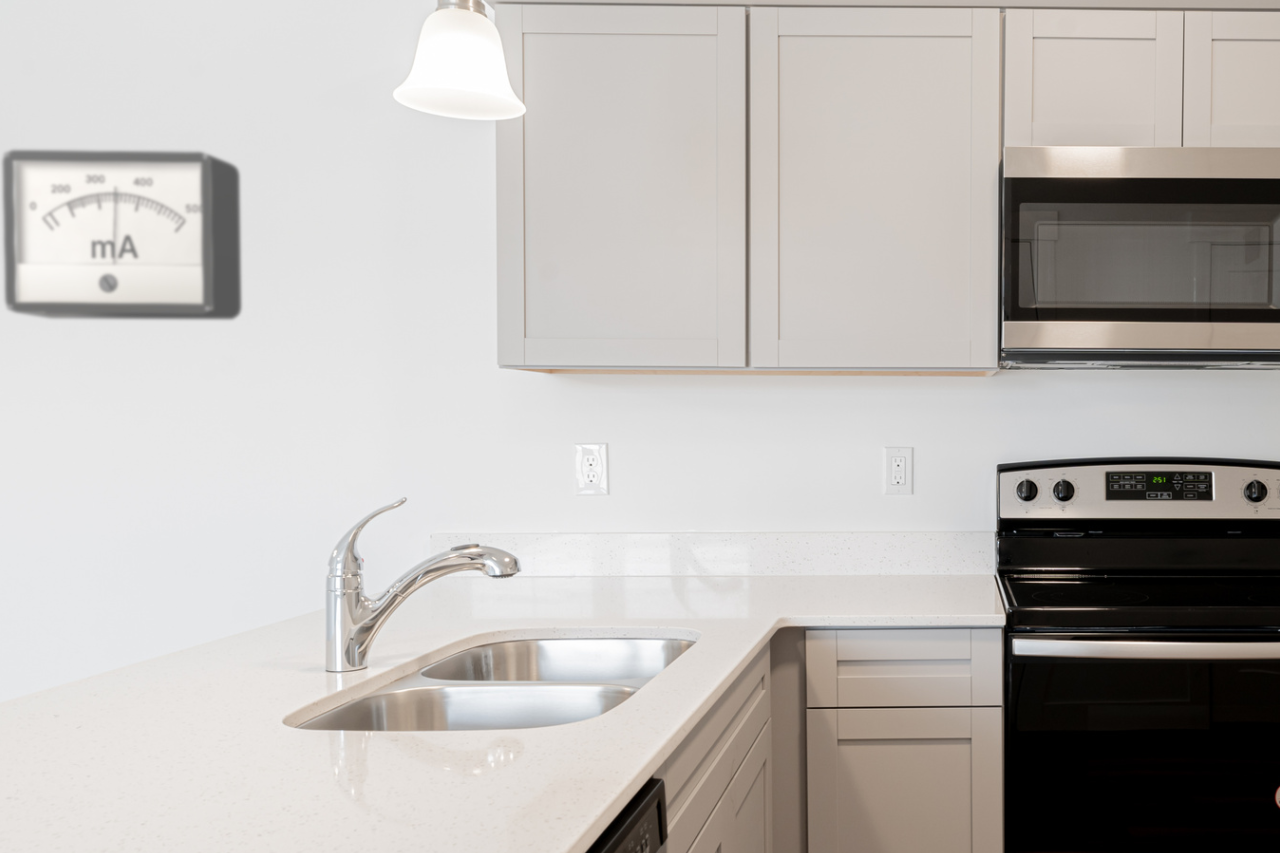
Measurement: **350** mA
